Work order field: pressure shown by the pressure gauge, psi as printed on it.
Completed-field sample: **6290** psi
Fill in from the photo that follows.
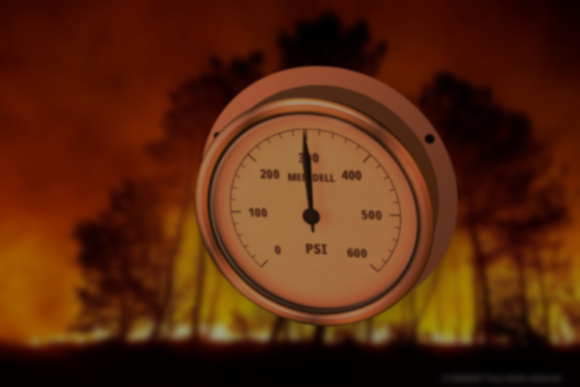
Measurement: **300** psi
